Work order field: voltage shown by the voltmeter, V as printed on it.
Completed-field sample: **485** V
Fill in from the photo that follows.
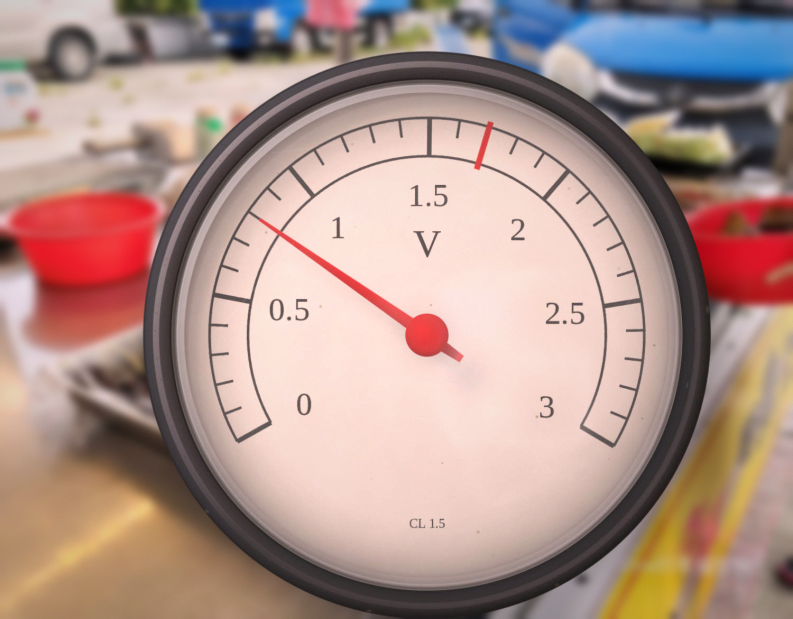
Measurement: **0.8** V
